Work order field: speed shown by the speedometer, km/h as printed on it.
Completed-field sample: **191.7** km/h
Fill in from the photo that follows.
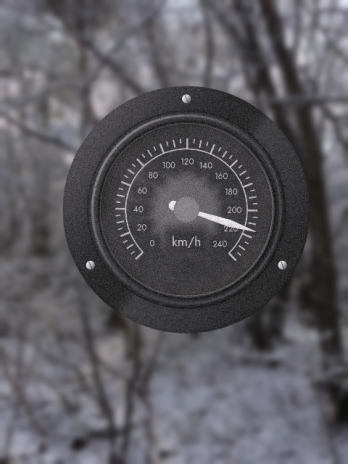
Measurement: **215** km/h
